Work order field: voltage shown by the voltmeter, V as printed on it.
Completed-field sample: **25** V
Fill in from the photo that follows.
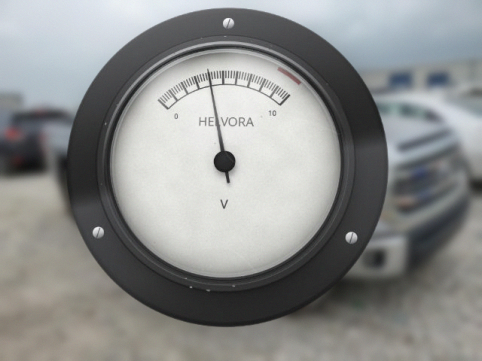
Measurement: **4** V
